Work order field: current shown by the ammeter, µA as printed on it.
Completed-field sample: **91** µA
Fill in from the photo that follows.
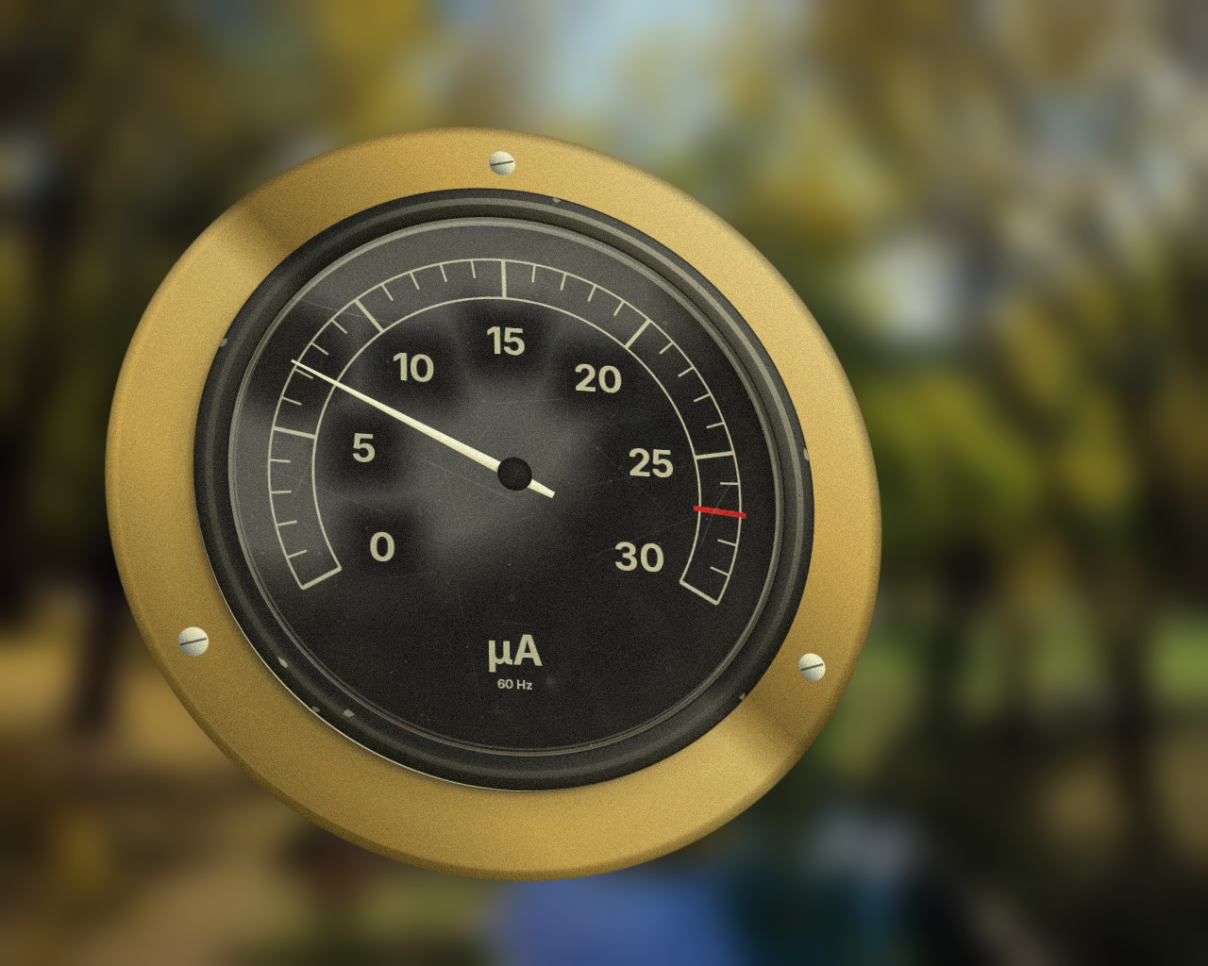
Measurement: **7** µA
